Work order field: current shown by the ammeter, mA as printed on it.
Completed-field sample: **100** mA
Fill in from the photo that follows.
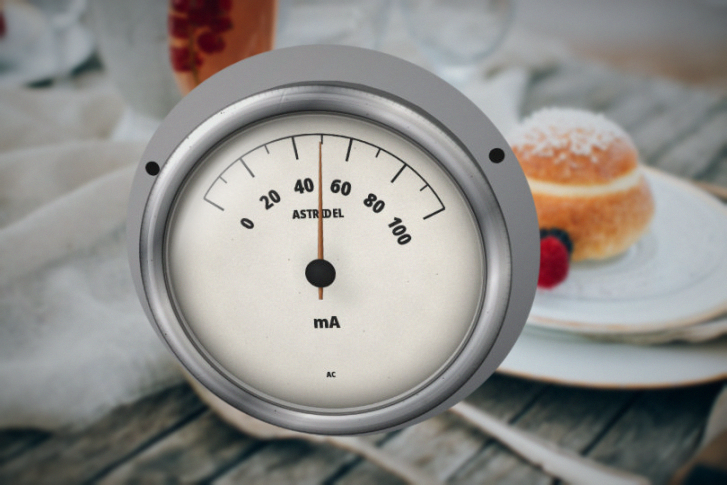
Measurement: **50** mA
